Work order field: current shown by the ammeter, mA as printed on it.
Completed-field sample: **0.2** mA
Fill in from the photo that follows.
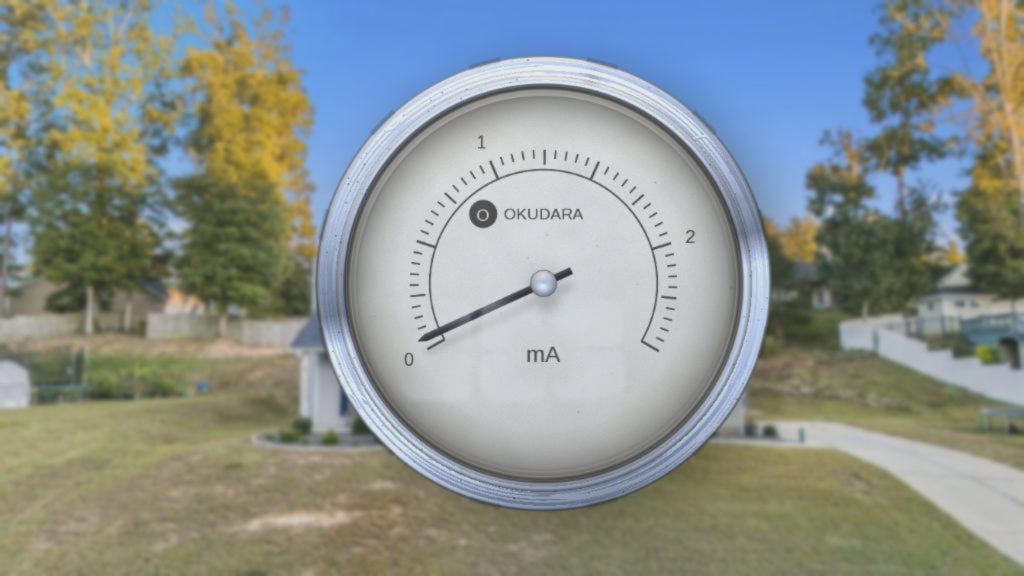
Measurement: **0.05** mA
